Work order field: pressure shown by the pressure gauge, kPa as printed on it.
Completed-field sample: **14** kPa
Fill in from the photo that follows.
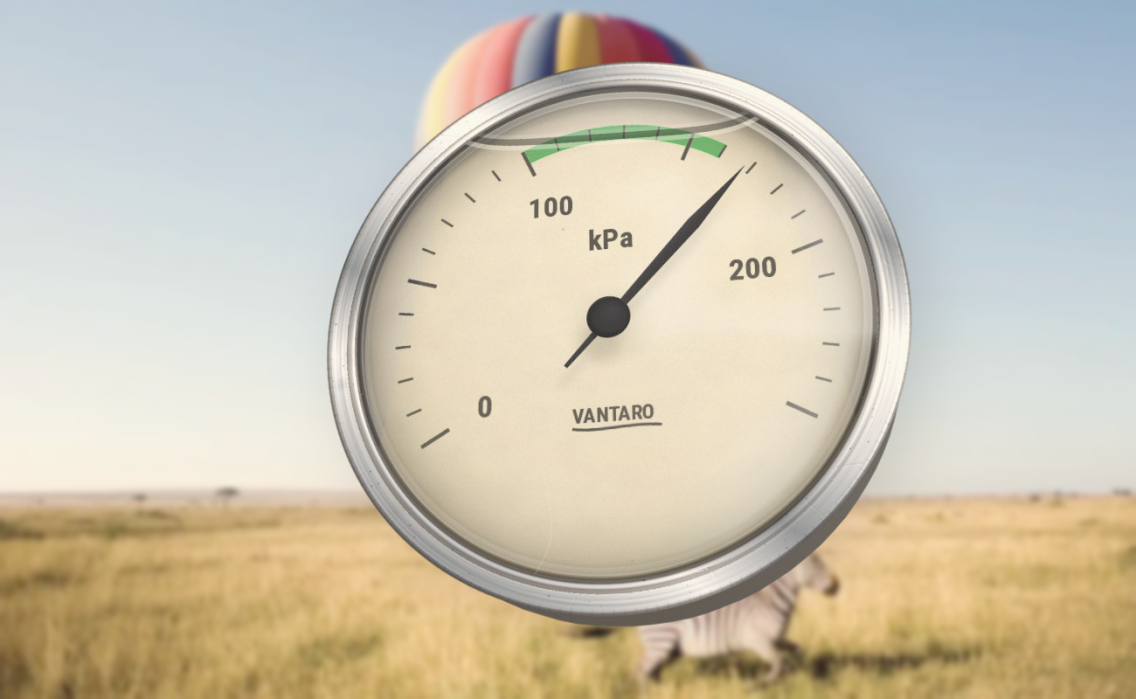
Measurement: **170** kPa
